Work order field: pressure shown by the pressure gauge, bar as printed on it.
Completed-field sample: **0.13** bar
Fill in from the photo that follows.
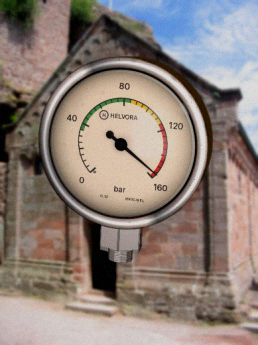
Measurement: **155** bar
